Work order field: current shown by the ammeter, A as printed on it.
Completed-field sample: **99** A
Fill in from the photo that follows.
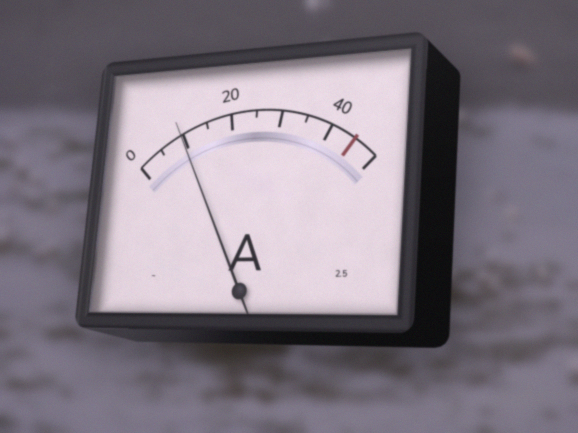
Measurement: **10** A
